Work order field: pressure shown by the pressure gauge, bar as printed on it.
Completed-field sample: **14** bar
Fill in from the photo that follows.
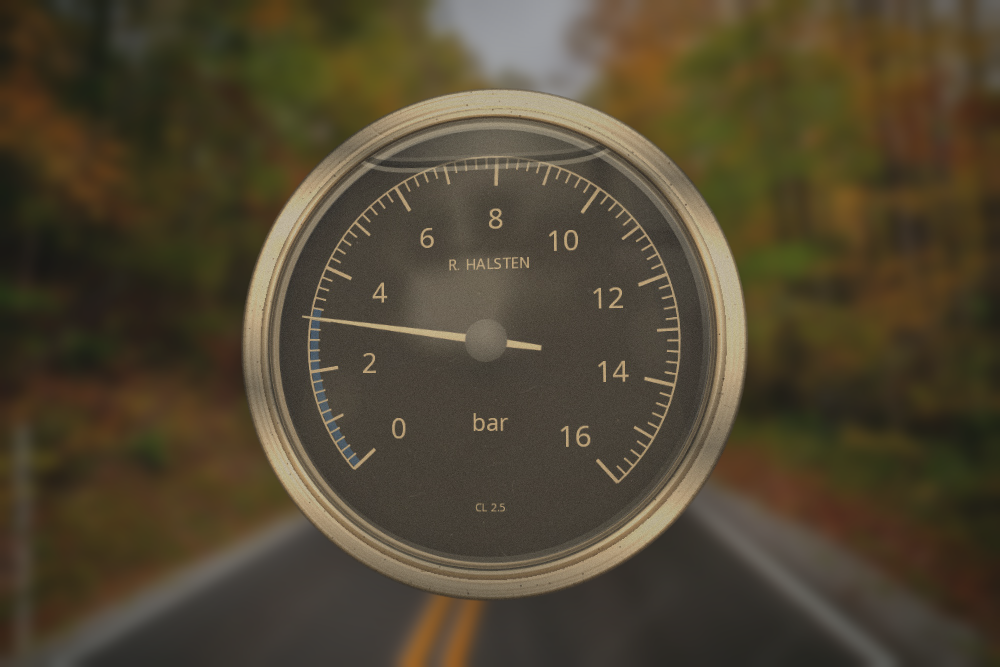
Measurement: **3** bar
